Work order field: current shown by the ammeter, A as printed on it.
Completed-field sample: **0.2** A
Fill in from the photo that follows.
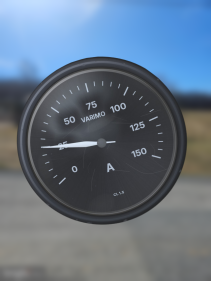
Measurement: **25** A
